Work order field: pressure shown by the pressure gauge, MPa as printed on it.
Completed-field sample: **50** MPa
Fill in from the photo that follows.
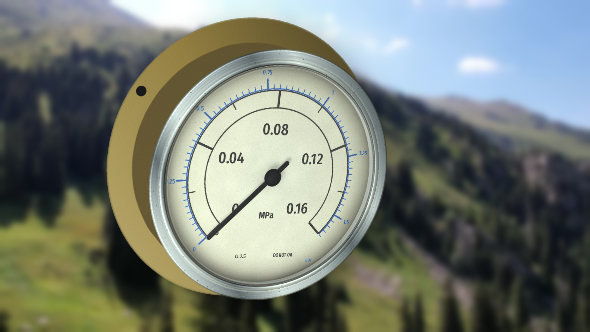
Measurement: **0** MPa
